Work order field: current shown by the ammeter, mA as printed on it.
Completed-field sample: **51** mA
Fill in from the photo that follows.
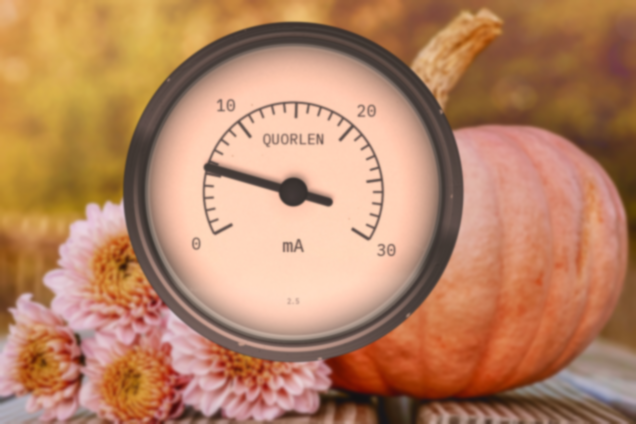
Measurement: **5.5** mA
